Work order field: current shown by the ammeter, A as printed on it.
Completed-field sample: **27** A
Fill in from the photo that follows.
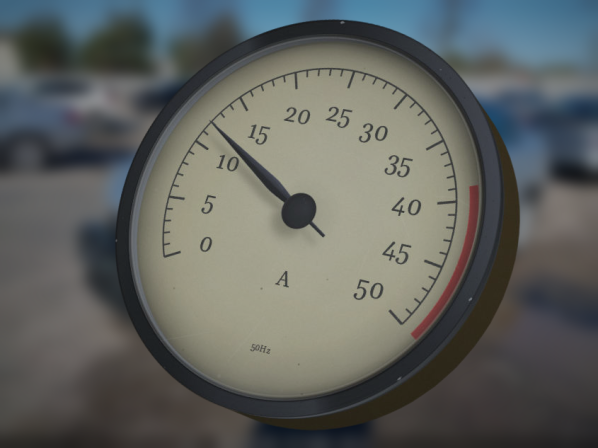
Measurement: **12** A
